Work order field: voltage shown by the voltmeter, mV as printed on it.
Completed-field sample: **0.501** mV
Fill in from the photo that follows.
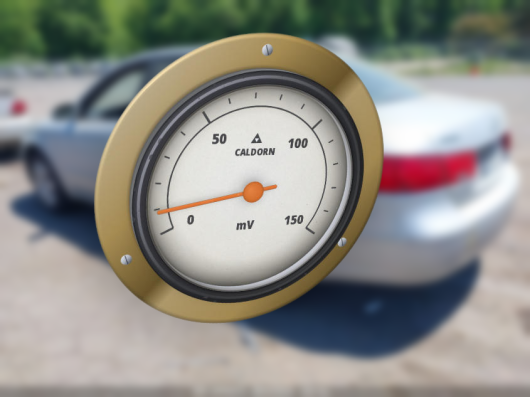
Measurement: **10** mV
